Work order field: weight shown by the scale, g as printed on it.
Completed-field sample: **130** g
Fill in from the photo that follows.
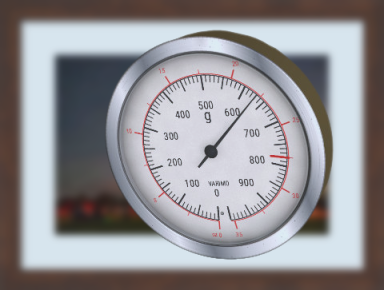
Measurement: **630** g
